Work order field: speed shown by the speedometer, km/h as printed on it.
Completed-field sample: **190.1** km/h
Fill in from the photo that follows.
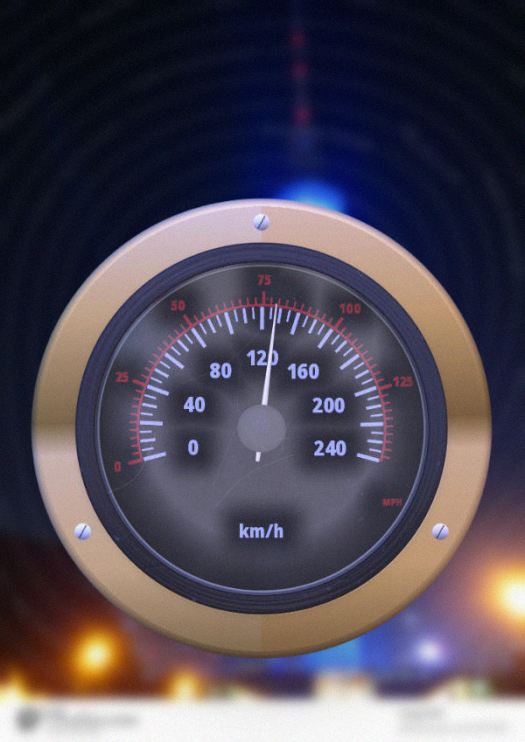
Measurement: **127.5** km/h
